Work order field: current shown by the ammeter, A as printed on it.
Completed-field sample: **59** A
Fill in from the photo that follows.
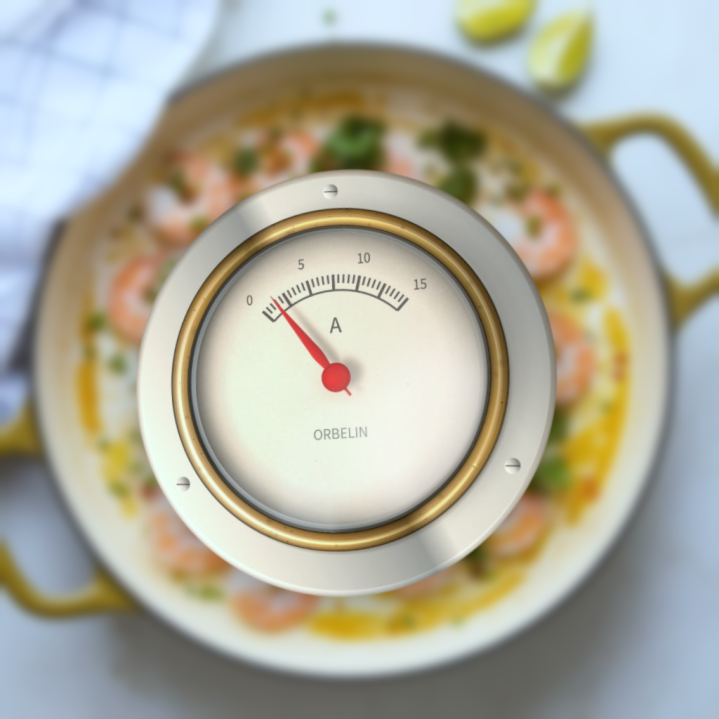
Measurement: **1.5** A
